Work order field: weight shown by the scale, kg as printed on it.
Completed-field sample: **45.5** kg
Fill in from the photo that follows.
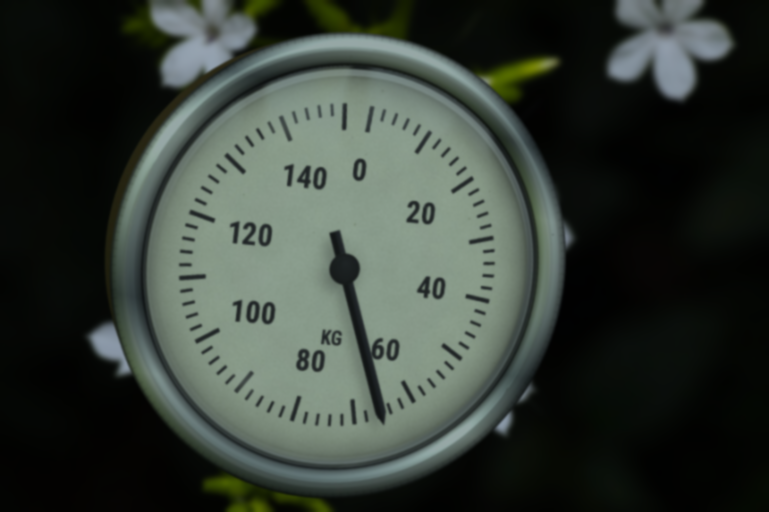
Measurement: **66** kg
